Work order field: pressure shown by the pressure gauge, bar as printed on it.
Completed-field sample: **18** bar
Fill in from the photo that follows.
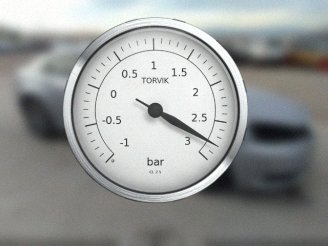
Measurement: **2.8** bar
